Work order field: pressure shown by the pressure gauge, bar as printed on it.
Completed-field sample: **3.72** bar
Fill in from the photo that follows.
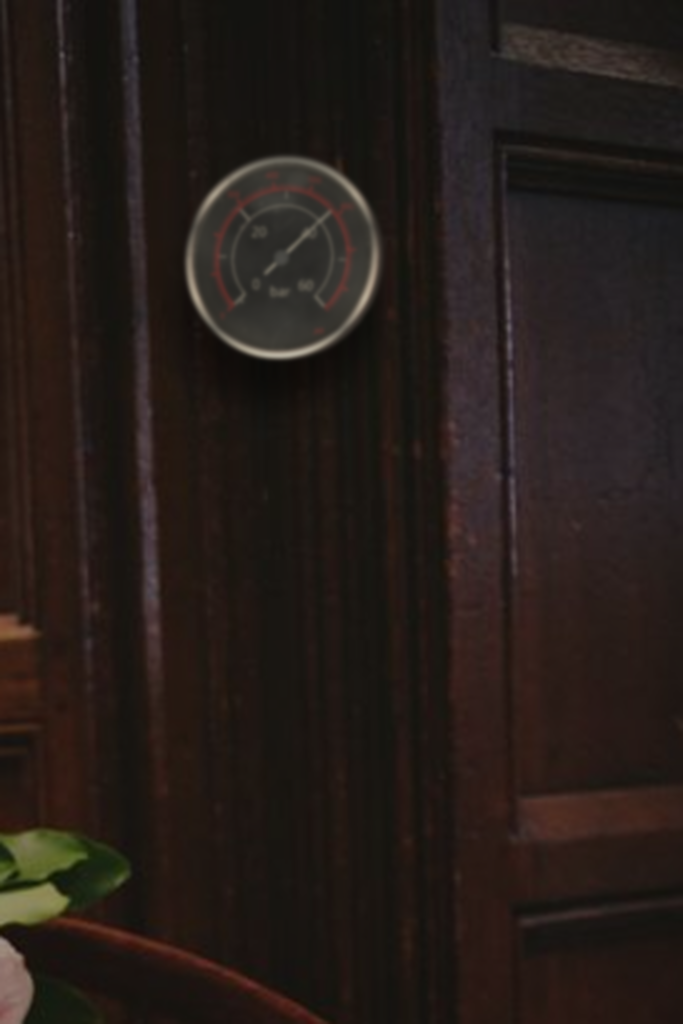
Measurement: **40** bar
